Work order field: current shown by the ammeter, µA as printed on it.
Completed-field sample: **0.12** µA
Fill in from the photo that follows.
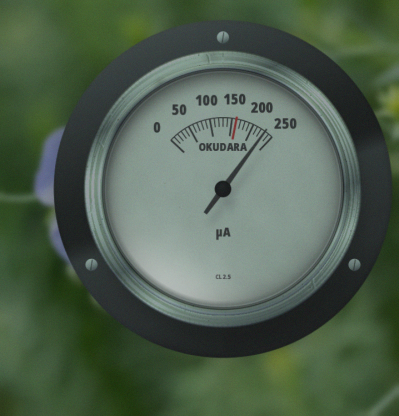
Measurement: **230** µA
